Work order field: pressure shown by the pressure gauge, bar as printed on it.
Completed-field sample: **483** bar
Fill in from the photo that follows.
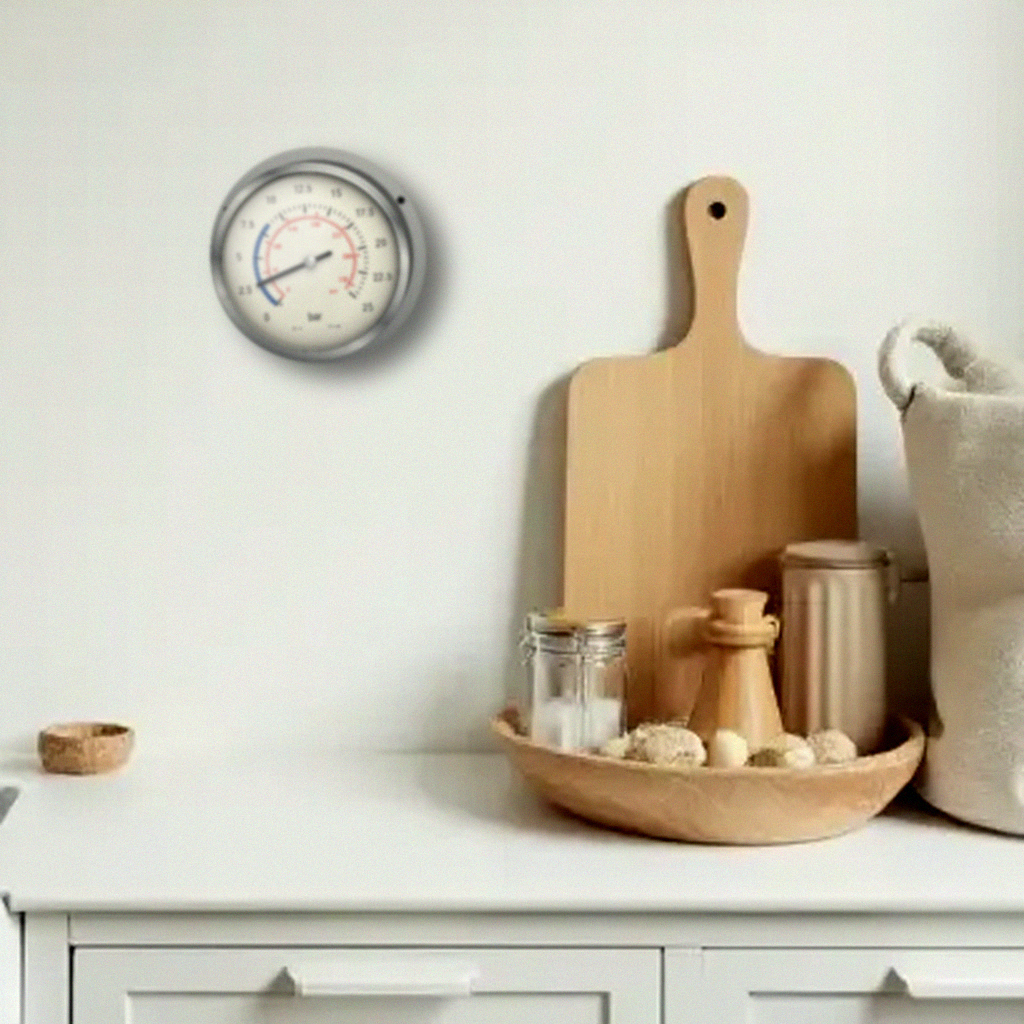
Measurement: **2.5** bar
